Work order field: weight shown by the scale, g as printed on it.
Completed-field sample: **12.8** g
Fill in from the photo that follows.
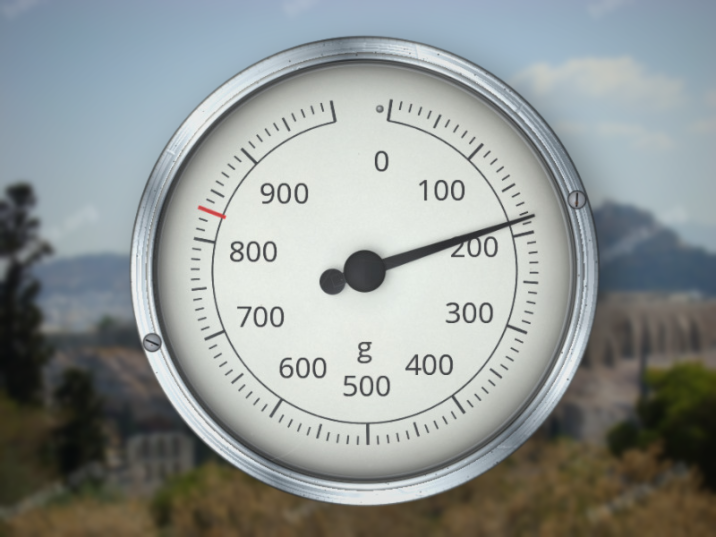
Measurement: **185** g
